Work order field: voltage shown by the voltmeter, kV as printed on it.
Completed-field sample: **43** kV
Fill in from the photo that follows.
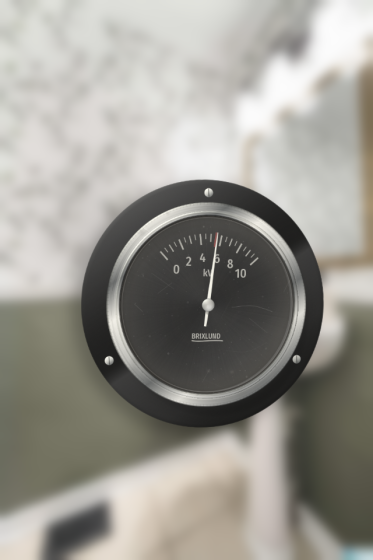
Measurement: **5.5** kV
